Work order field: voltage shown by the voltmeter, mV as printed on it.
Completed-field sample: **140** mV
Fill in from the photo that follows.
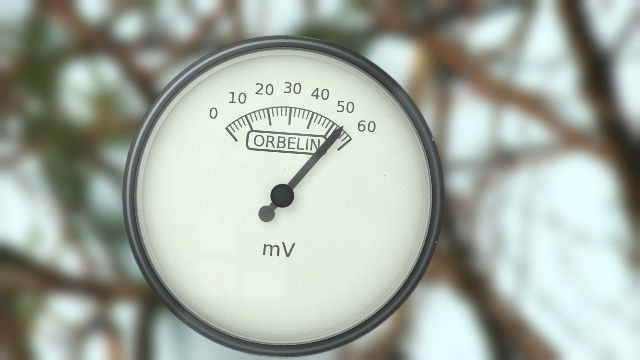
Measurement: **54** mV
